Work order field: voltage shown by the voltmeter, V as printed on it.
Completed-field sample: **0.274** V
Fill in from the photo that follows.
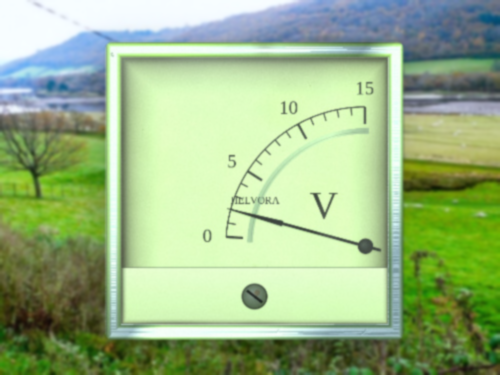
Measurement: **2** V
